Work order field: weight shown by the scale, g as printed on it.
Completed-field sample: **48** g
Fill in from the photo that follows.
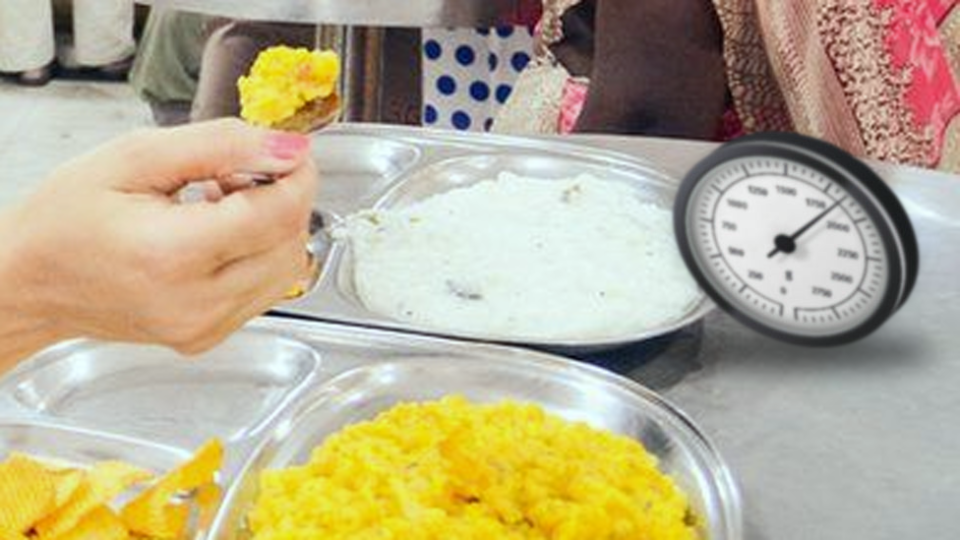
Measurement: **1850** g
